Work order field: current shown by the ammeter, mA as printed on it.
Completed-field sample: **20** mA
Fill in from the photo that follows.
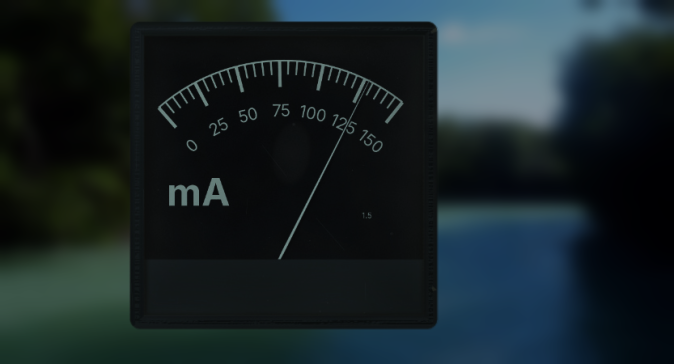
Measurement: **127.5** mA
